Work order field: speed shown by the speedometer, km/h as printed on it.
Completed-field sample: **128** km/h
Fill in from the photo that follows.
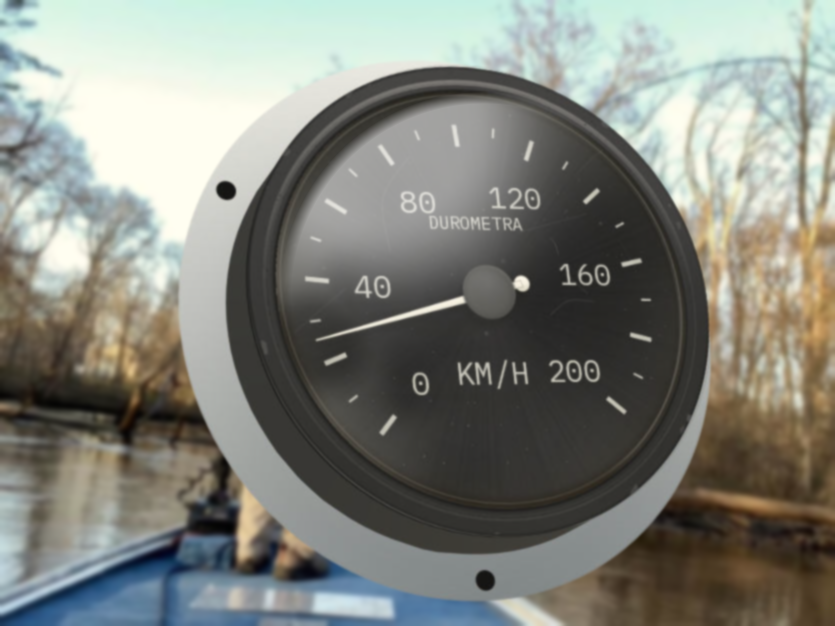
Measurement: **25** km/h
